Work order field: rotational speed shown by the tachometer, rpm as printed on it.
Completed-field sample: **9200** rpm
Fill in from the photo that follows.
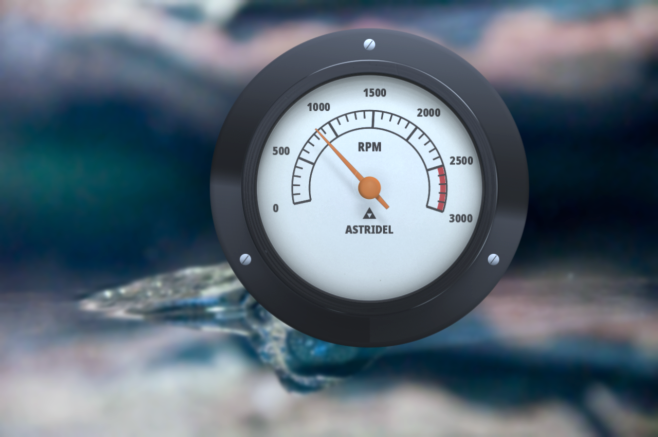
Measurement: **850** rpm
